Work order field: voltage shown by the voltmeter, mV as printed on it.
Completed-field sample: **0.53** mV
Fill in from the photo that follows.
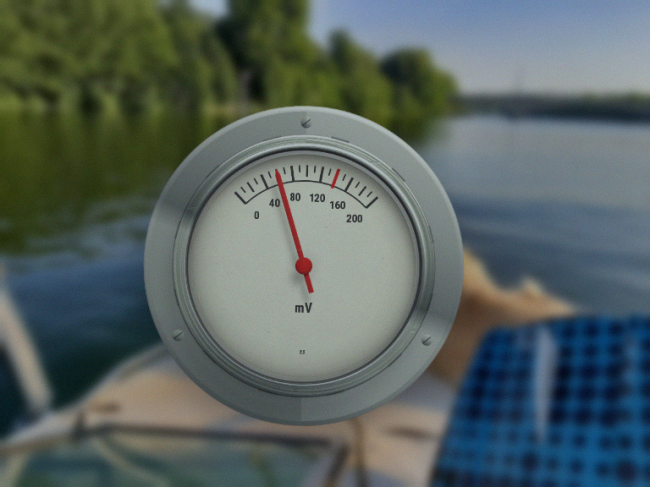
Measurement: **60** mV
